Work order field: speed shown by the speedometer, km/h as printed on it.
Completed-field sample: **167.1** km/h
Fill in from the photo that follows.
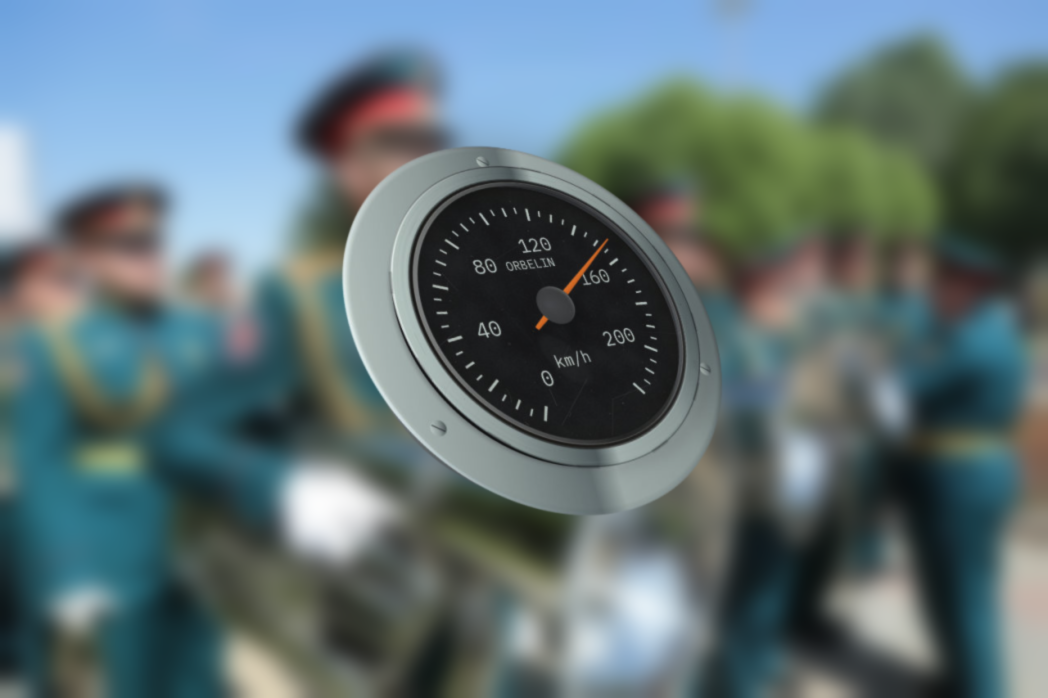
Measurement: **152.5** km/h
